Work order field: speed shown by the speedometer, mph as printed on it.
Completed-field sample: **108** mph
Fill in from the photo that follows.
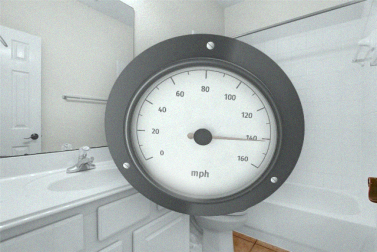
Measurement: **140** mph
